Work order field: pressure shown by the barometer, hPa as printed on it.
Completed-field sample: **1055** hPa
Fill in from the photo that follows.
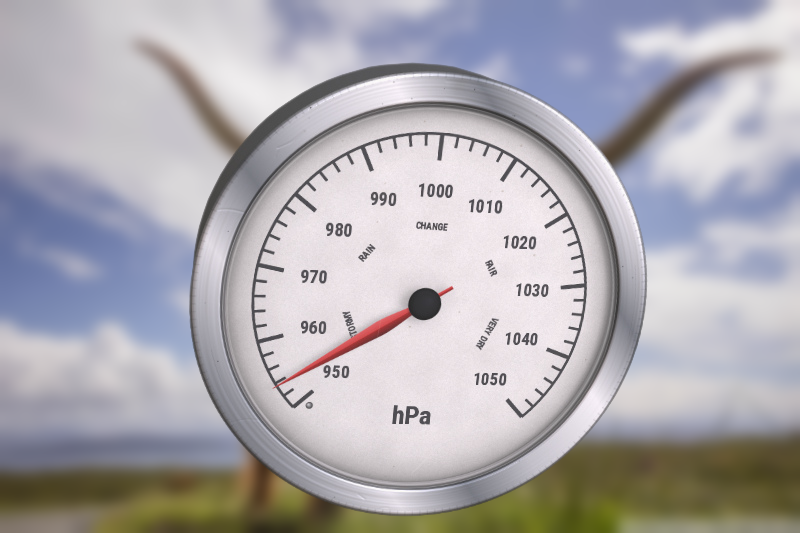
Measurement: **954** hPa
